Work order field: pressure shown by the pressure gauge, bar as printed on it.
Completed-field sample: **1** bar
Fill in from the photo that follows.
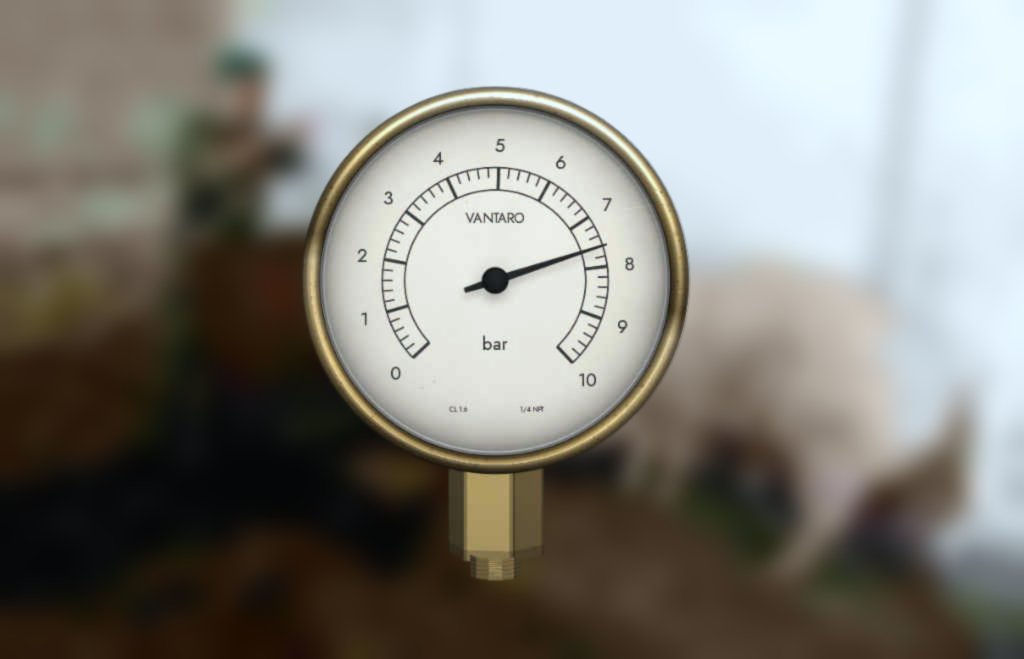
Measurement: **7.6** bar
